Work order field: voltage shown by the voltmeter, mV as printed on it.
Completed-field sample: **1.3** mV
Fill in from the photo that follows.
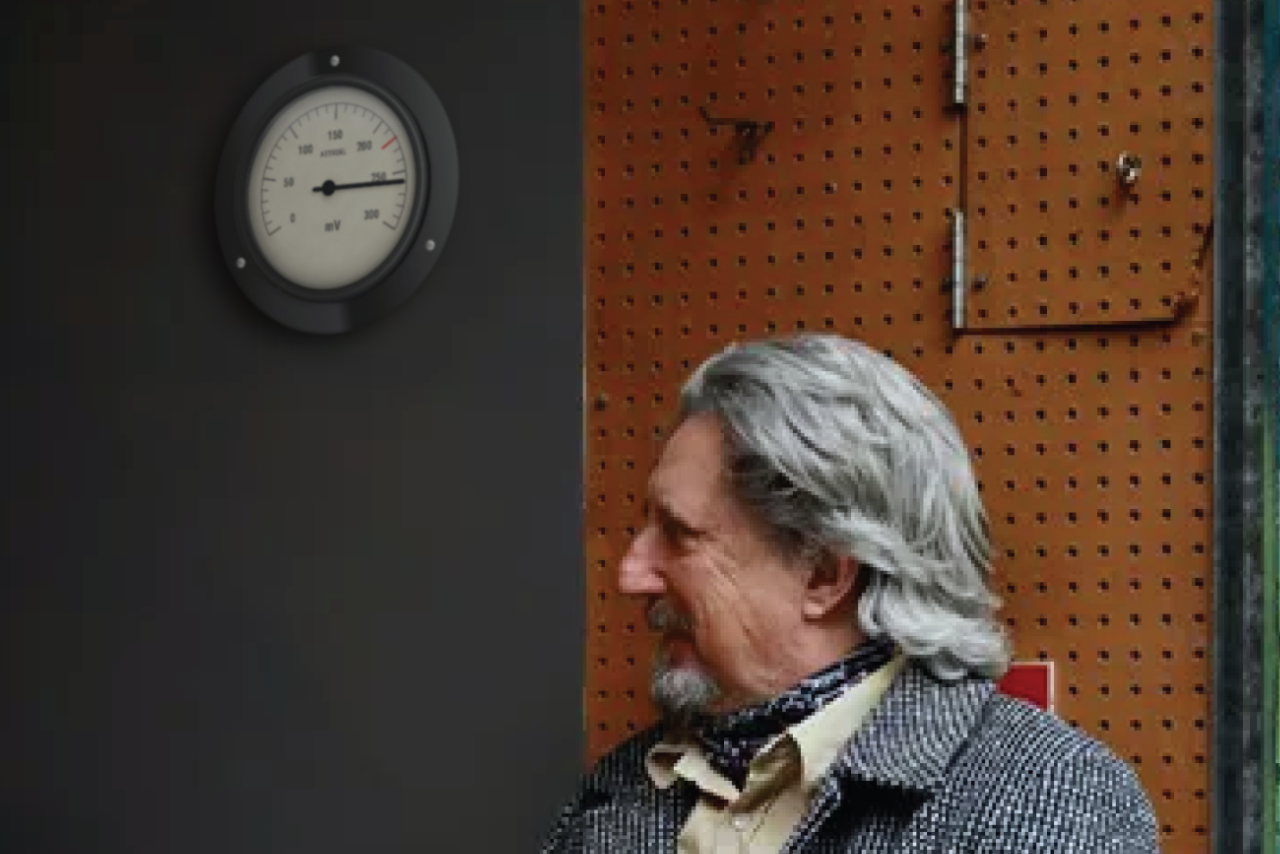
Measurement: **260** mV
